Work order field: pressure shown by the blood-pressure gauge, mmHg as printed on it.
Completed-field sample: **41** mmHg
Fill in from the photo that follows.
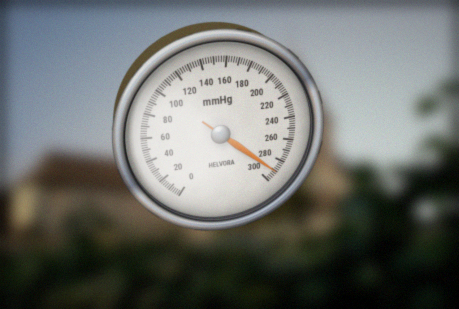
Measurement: **290** mmHg
